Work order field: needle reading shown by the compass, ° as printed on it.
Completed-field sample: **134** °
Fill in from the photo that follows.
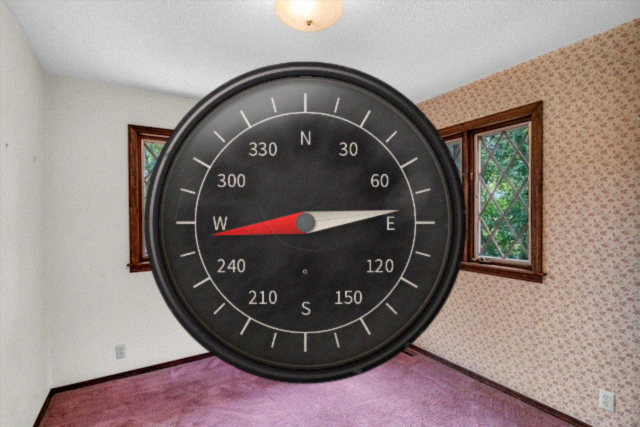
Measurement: **262.5** °
